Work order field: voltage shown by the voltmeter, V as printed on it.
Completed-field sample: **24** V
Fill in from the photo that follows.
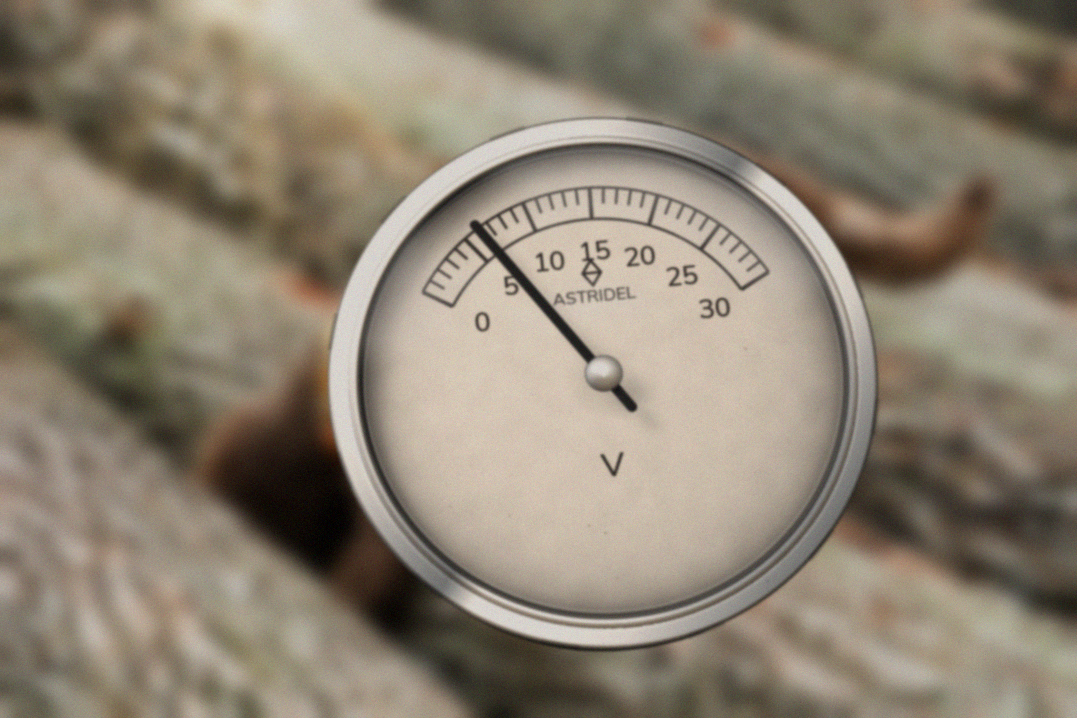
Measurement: **6** V
